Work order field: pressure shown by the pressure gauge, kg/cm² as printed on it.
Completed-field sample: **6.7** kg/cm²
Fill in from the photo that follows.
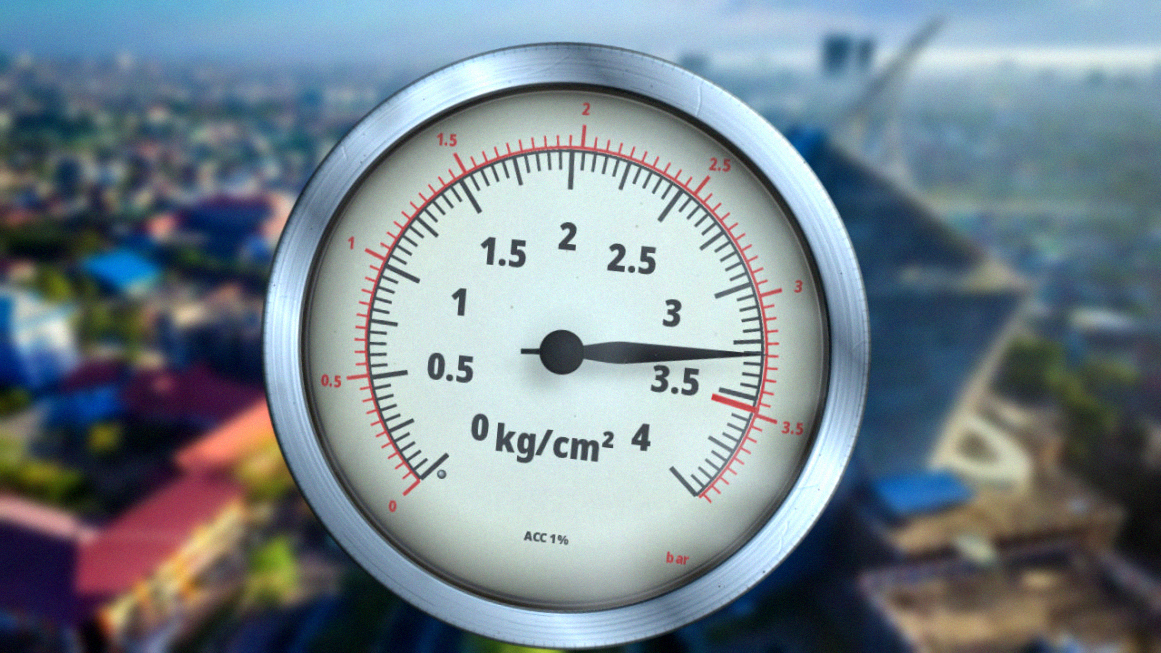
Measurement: **3.3** kg/cm²
